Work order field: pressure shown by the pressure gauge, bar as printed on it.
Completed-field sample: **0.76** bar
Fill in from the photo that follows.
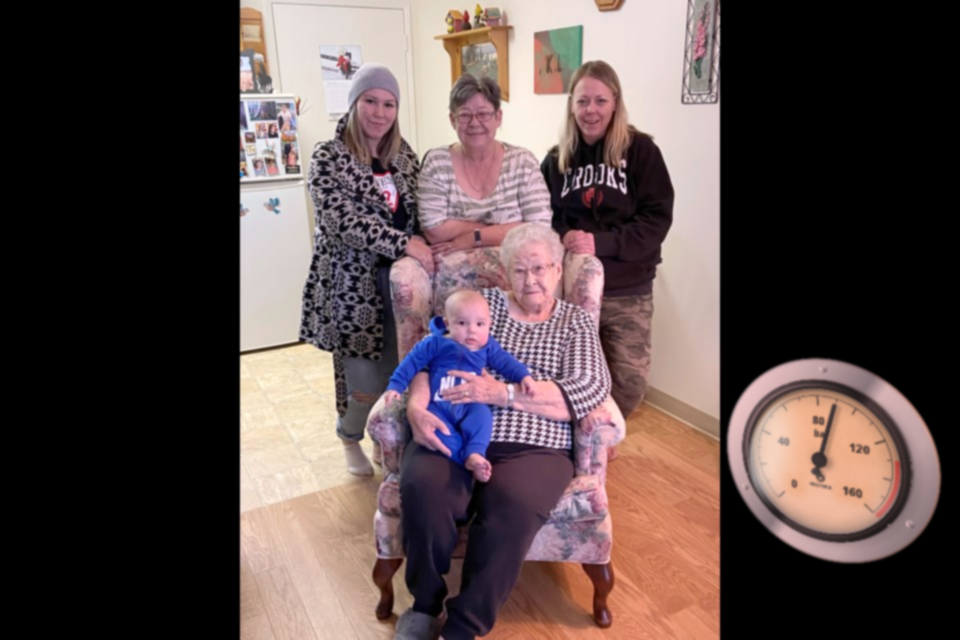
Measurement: **90** bar
